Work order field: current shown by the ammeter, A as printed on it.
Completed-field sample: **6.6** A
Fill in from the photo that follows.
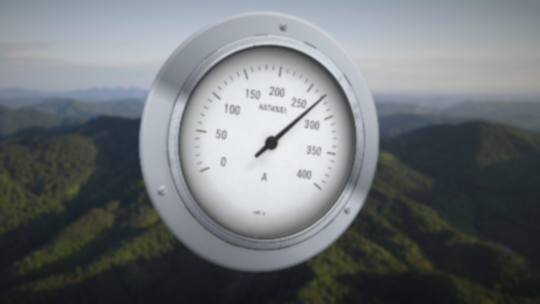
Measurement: **270** A
